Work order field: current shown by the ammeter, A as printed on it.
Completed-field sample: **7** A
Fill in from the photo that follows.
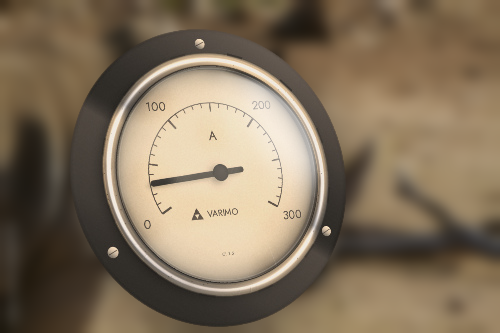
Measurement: **30** A
